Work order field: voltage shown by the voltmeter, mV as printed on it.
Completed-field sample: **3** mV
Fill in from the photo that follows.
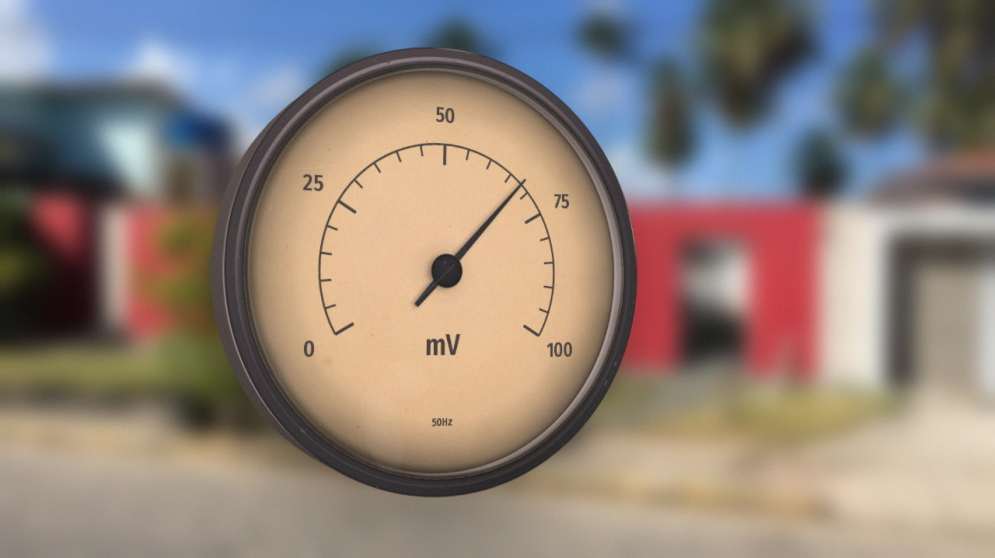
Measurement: **67.5** mV
